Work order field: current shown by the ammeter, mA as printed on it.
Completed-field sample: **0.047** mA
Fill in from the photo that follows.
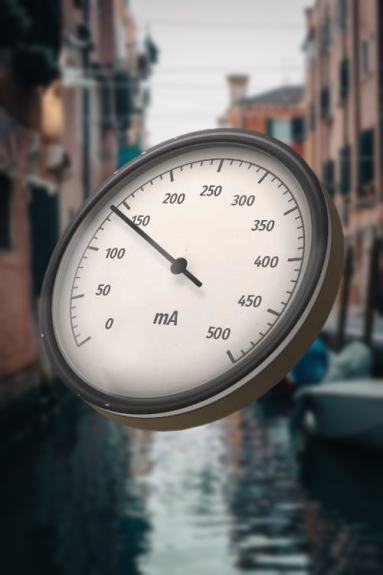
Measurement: **140** mA
